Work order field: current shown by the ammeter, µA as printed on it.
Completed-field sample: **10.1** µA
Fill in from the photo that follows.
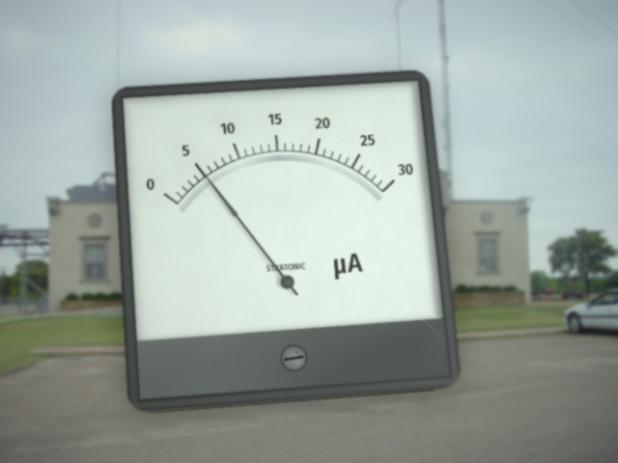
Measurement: **5** µA
